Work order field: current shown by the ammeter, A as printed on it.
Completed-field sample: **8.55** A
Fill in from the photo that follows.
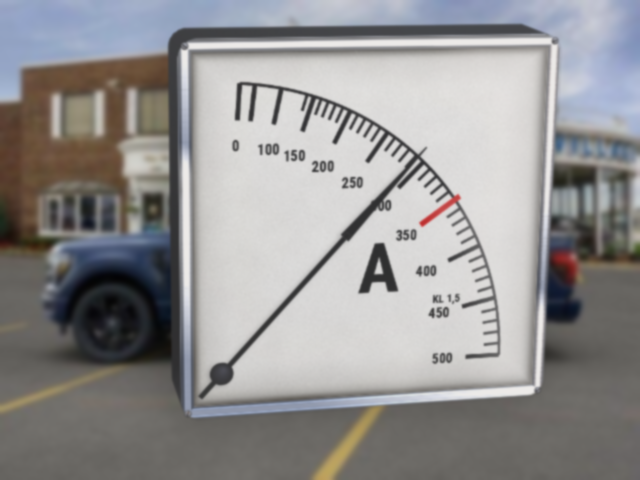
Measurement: **290** A
